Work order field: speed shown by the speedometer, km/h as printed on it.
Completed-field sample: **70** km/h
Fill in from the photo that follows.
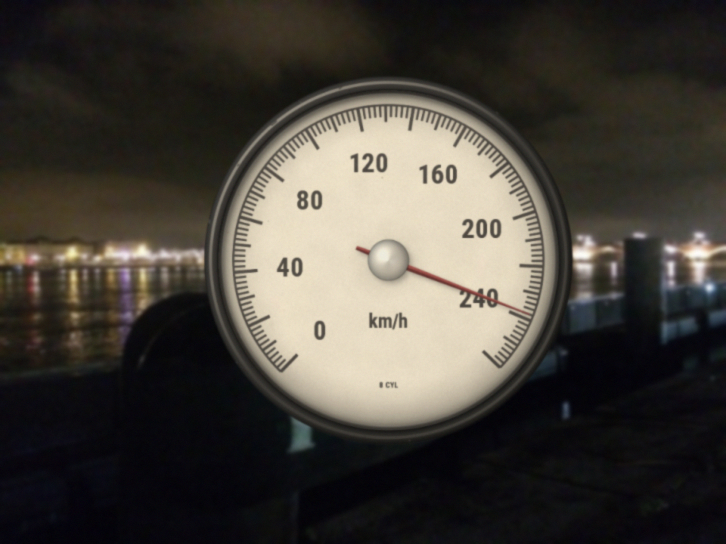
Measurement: **238** km/h
